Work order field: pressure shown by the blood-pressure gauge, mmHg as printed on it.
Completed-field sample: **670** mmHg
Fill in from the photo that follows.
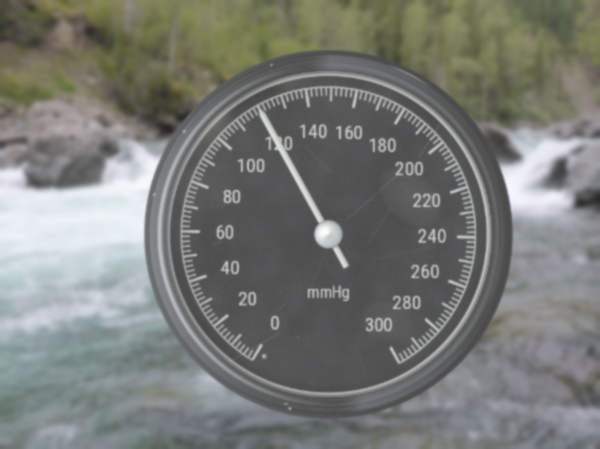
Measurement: **120** mmHg
